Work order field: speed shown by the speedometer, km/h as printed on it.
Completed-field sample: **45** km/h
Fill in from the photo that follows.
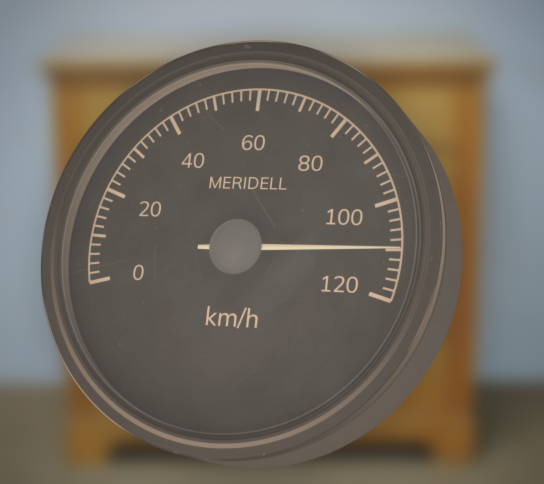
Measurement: **110** km/h
